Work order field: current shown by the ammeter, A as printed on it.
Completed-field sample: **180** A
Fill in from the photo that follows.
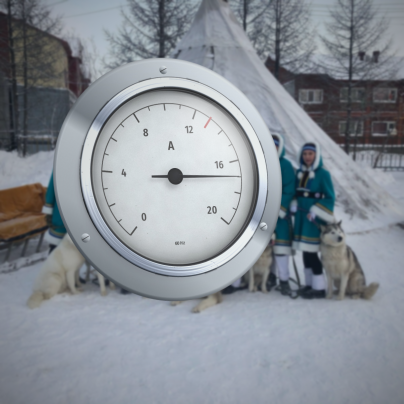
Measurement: **17** A
